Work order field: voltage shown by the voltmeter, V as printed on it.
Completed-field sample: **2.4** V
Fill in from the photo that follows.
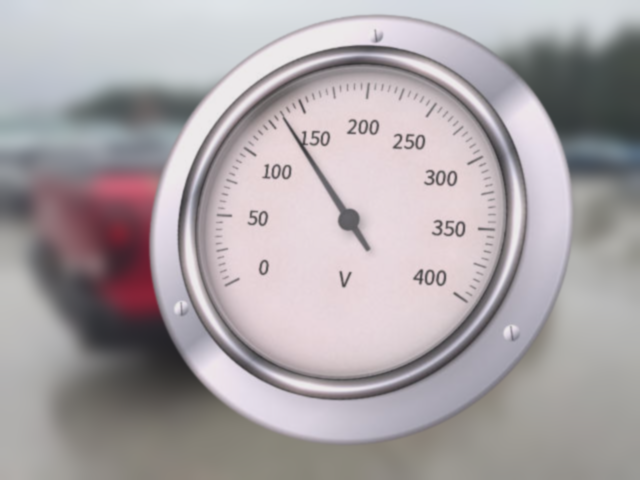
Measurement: **135** V
